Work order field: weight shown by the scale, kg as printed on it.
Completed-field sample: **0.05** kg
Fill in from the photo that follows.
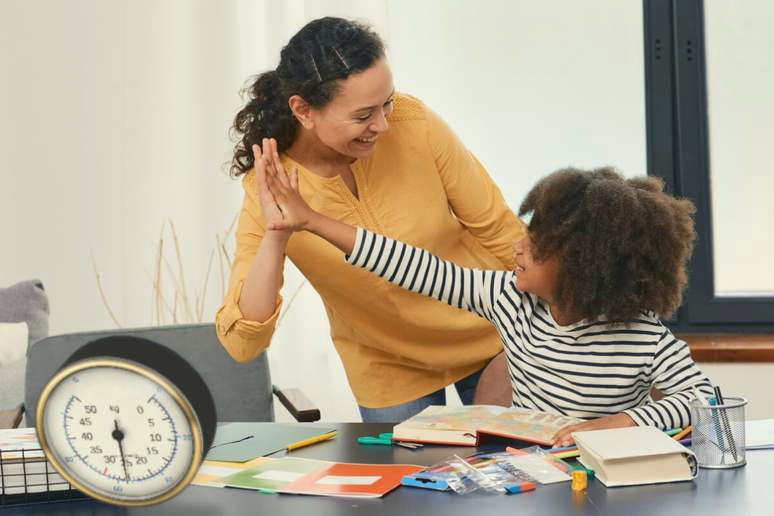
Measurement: **25** kg
